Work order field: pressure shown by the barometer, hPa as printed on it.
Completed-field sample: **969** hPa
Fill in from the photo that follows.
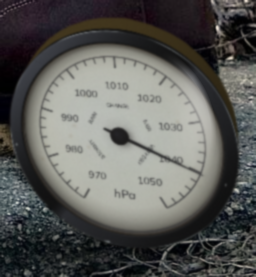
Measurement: **1040** hPa
